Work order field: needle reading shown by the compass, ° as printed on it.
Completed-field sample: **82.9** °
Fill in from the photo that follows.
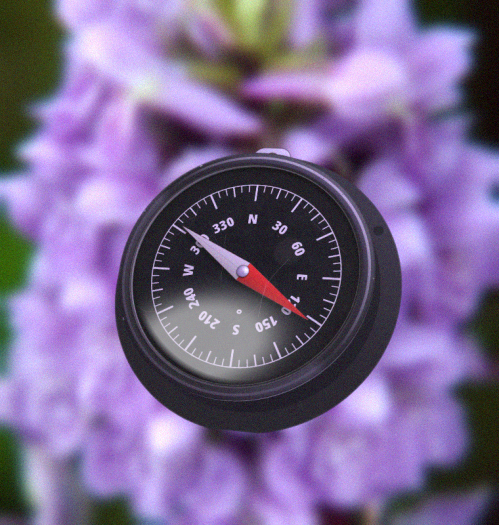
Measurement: **122.5** °
